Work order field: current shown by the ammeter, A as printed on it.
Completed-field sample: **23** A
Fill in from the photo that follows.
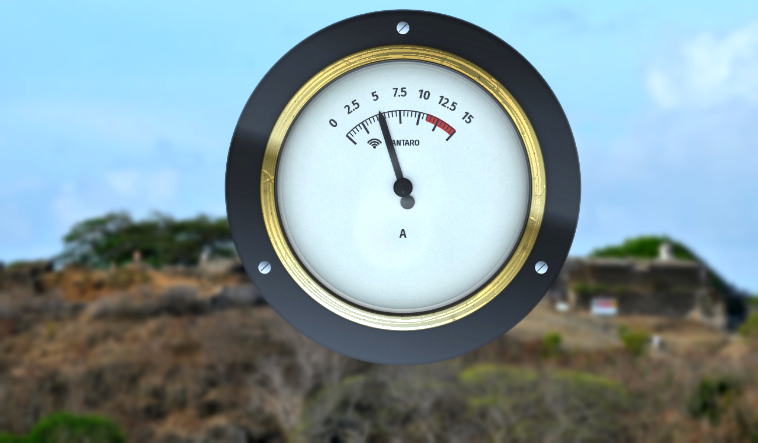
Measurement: **5** A
